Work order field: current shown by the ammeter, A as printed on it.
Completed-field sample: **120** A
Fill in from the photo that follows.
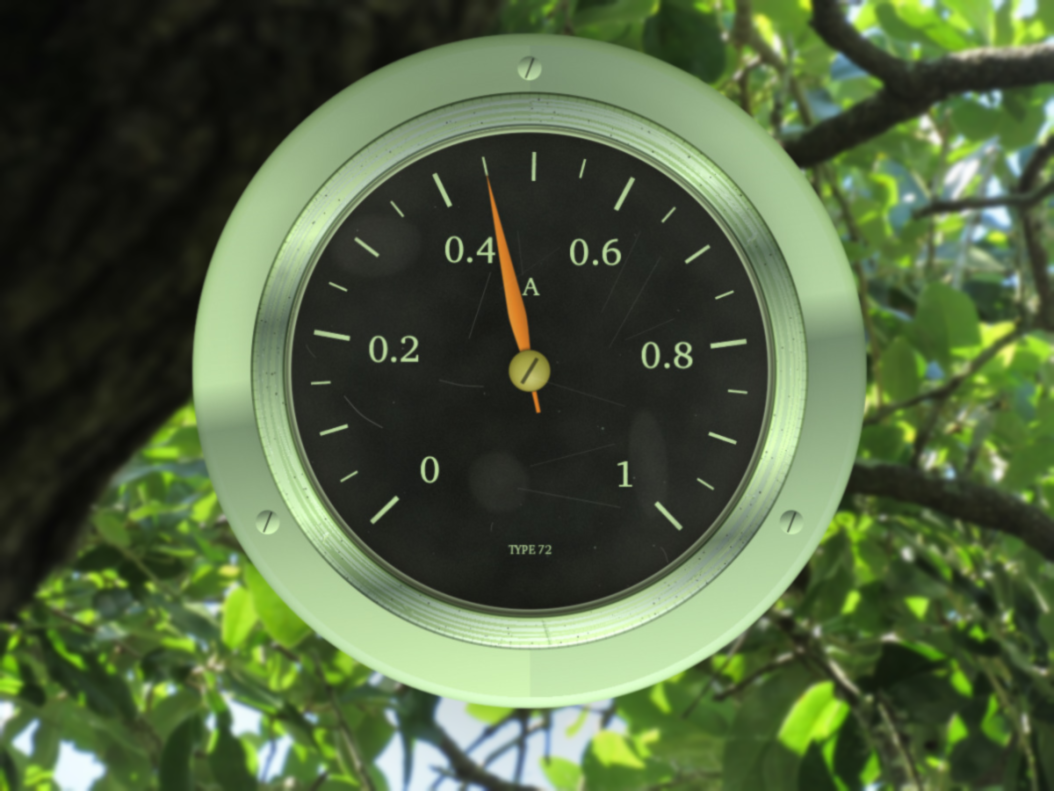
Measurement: **0.45** A
